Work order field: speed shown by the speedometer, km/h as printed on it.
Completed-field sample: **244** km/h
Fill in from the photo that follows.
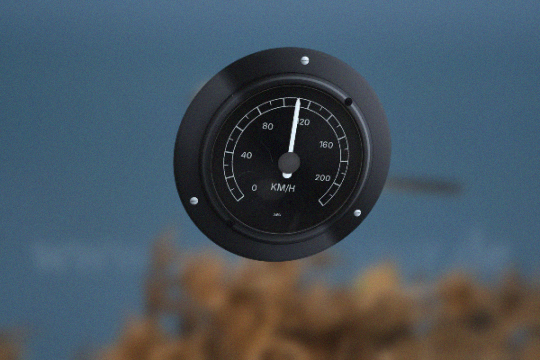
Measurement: **110** km/h
